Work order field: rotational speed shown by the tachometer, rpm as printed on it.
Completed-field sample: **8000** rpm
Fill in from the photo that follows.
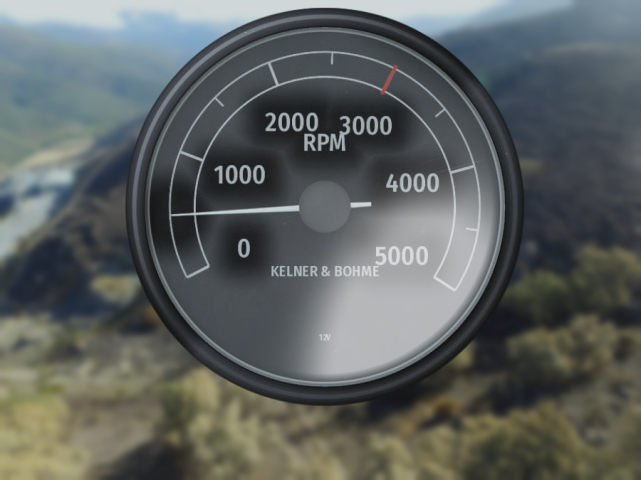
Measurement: **500** rpm
